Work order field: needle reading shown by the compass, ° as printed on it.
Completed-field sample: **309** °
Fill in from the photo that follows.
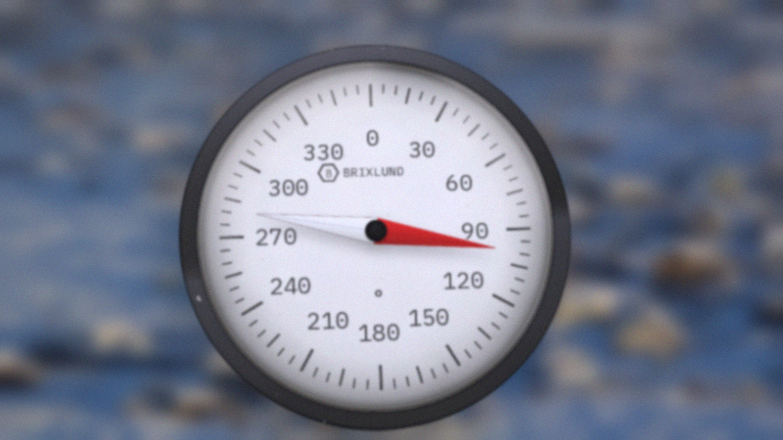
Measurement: **100** °
